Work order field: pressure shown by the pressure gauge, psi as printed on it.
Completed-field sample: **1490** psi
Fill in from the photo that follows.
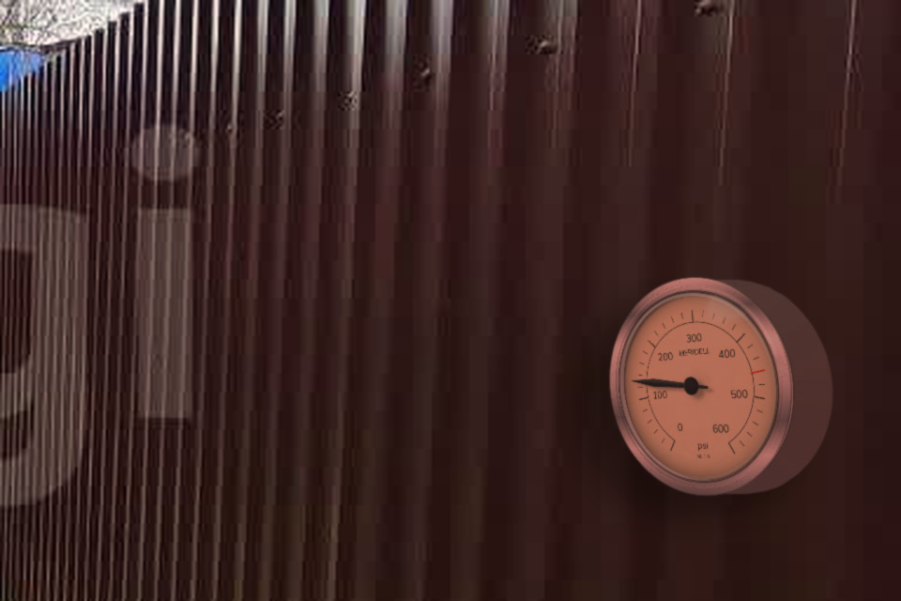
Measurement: **130** psi
